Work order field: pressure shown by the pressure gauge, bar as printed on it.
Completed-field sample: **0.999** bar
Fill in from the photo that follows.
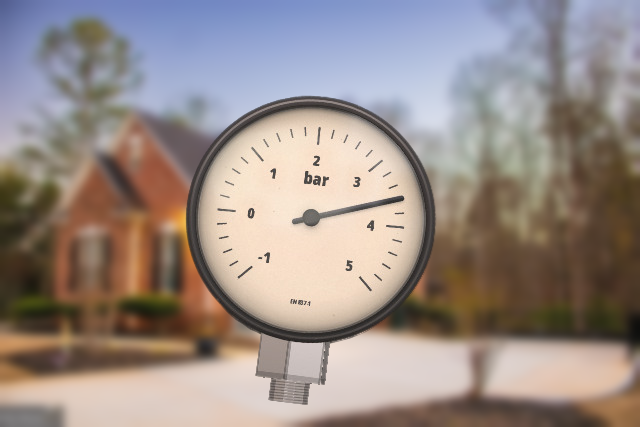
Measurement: **3.6** bar
